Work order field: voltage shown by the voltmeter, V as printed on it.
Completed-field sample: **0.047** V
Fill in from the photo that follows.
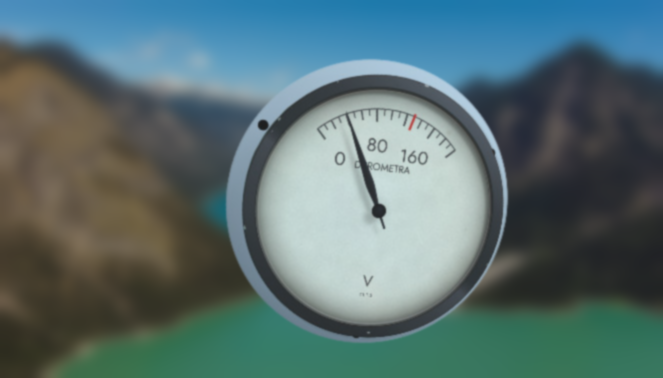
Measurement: **40** V
